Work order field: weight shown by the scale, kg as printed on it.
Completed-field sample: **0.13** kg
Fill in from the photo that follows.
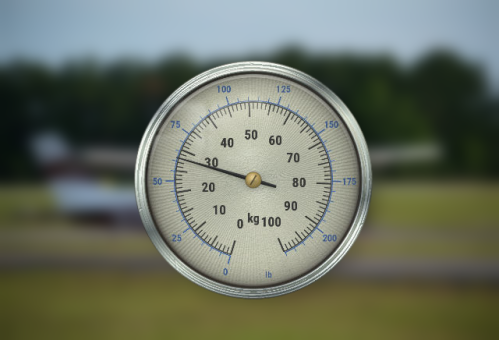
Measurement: **28** kg
